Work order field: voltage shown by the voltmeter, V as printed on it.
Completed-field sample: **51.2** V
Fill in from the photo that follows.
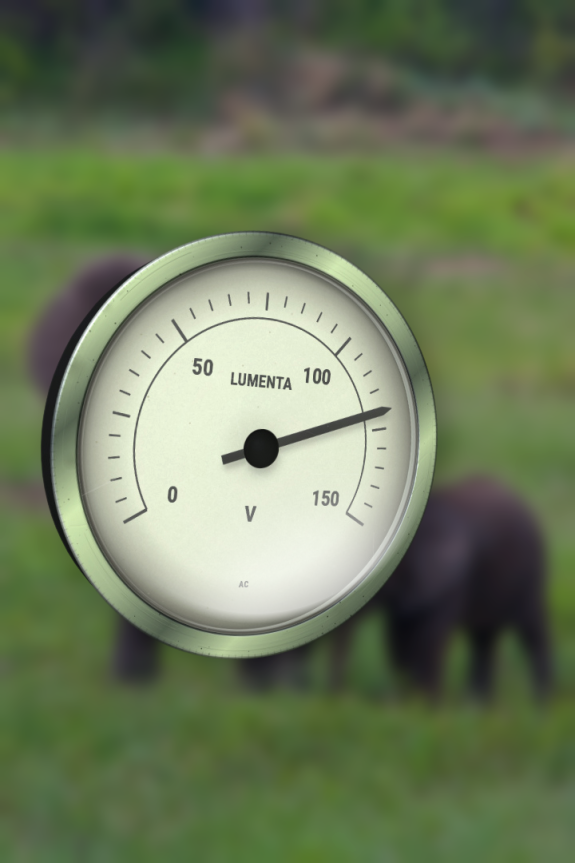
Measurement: **120** V
